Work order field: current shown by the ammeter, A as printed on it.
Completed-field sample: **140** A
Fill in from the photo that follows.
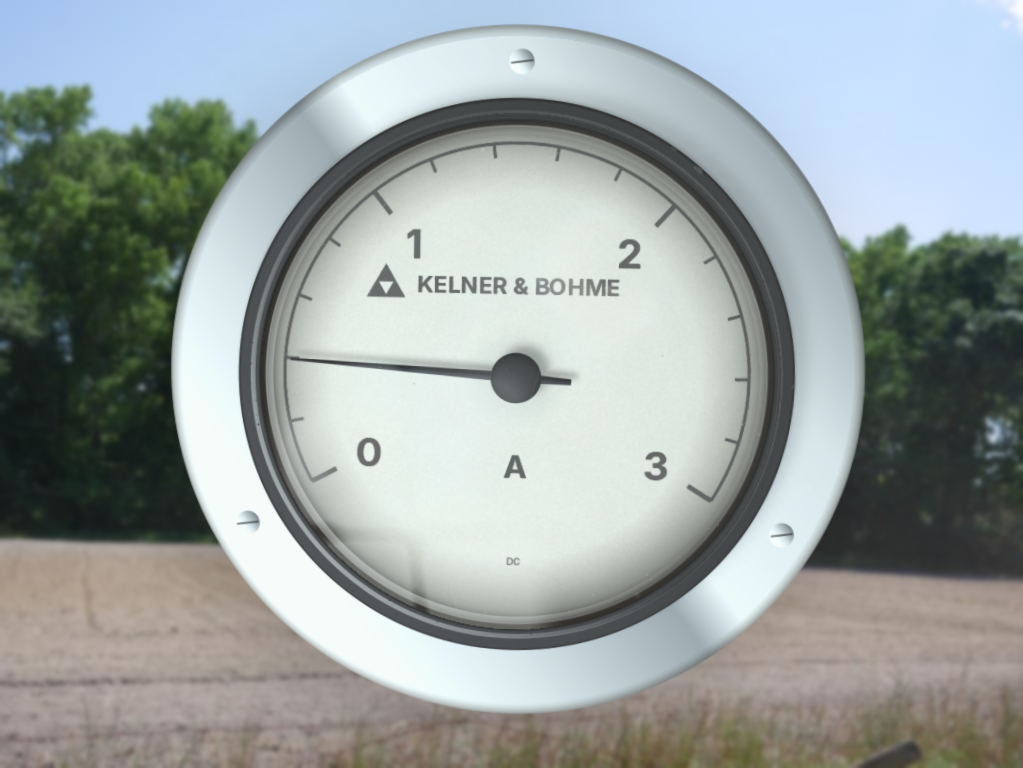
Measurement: **0.4** A
